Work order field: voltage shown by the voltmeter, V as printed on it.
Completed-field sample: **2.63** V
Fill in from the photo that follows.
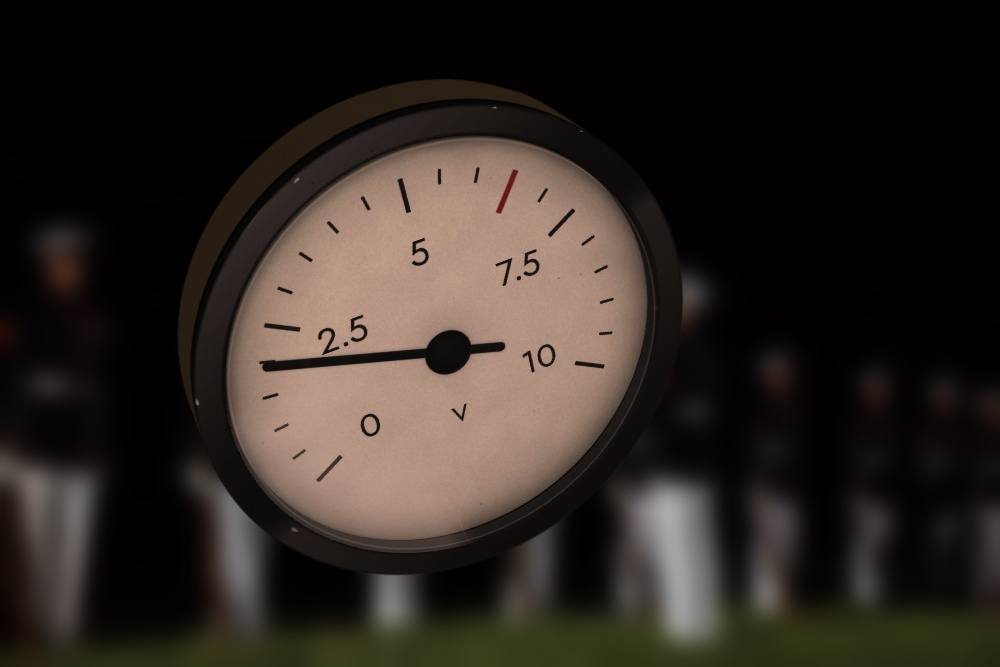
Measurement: **2** V
